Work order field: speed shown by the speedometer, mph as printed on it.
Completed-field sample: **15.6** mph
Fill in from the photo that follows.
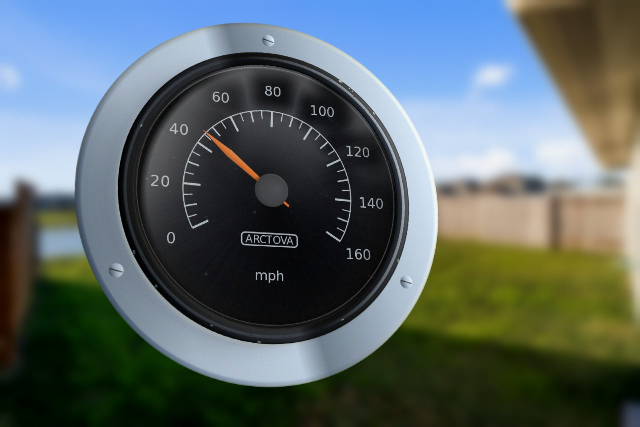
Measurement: **45** mph
